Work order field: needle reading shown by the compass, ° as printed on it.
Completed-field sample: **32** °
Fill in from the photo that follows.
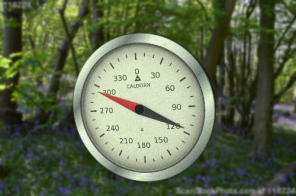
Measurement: **295** °
